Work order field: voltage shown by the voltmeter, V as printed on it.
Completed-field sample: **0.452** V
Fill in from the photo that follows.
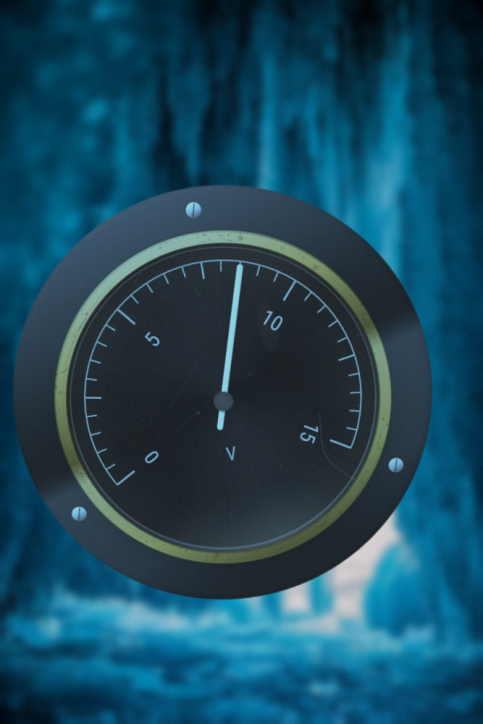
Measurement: **8.5** V
